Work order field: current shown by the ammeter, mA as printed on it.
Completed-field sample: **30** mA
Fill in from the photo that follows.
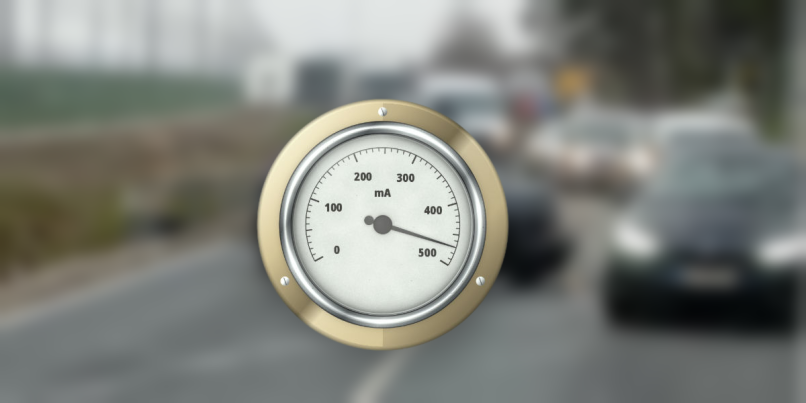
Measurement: **470** mA
